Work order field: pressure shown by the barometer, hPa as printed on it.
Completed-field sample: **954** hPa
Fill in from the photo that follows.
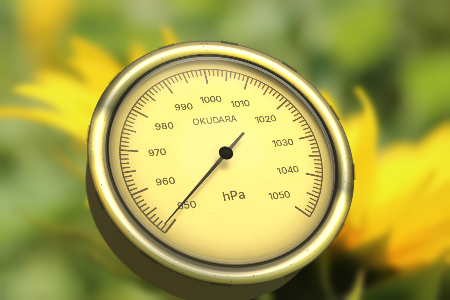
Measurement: **951** hPa
